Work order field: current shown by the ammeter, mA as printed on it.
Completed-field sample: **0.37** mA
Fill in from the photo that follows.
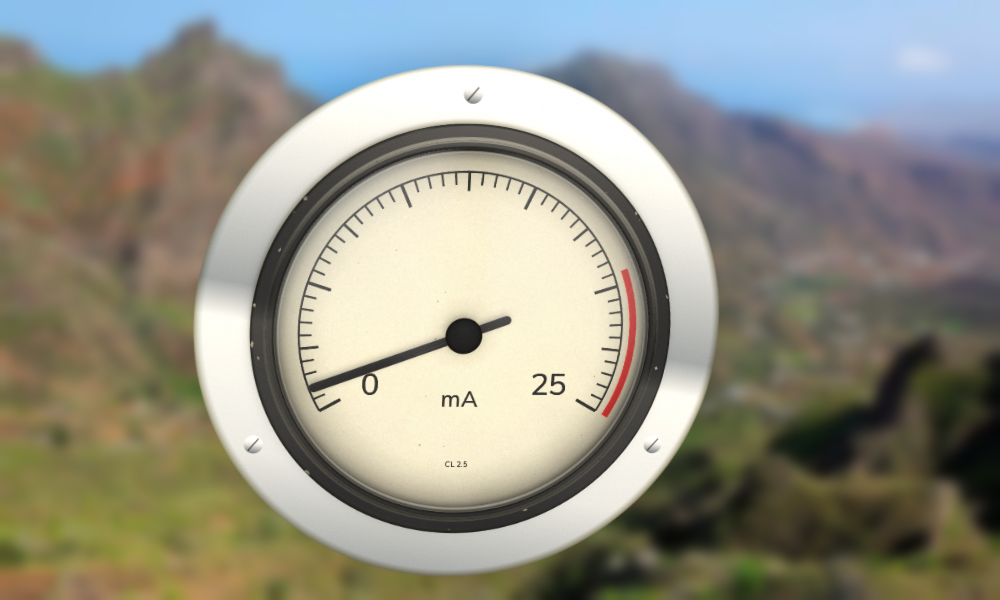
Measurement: **1** mA
